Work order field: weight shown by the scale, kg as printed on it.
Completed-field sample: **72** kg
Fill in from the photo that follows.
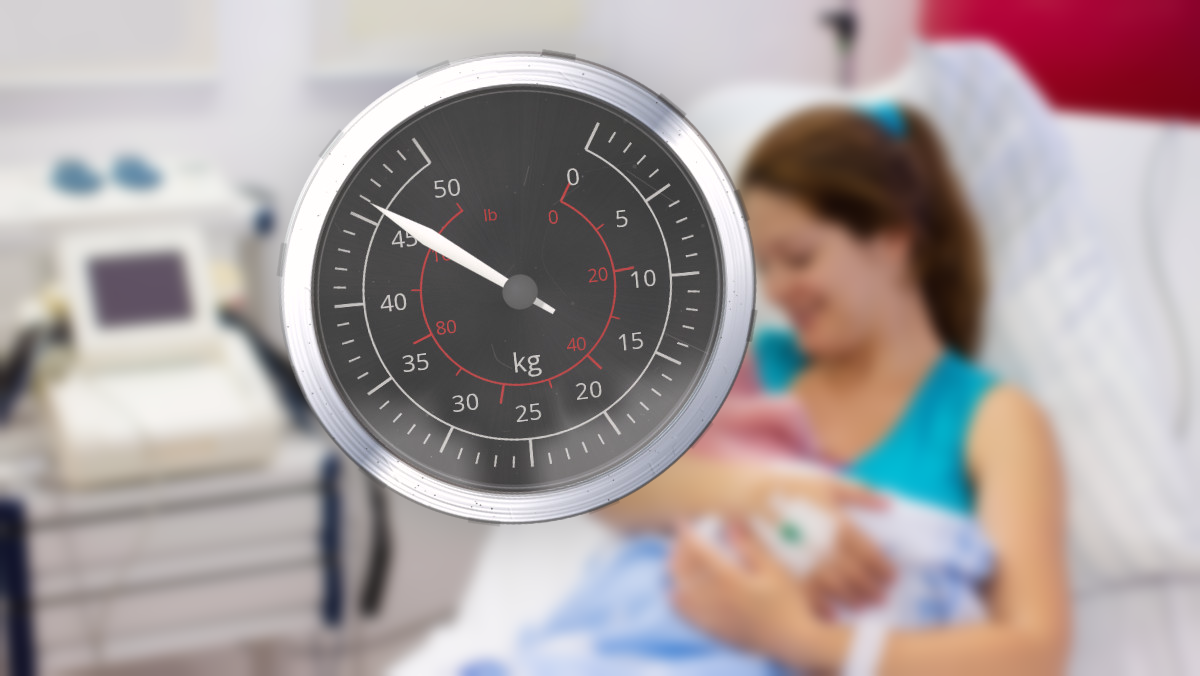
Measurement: **46** kg
